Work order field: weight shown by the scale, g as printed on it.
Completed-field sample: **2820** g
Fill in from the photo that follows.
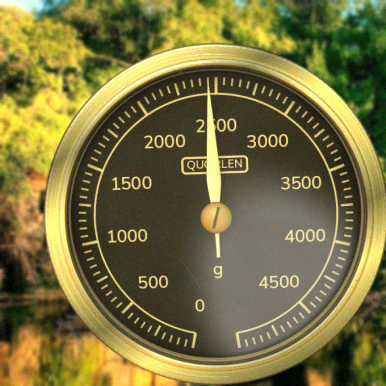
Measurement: **2450** g
